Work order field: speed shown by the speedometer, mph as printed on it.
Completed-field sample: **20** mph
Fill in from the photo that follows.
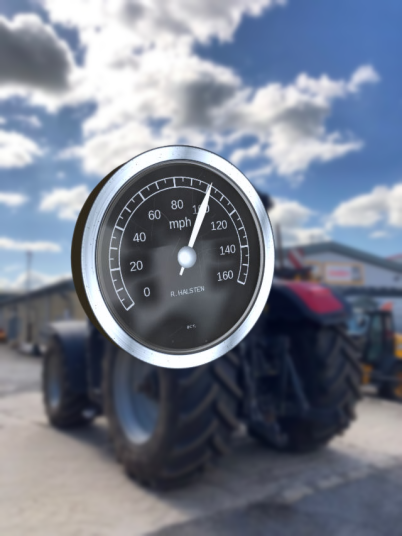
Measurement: **100** mph
